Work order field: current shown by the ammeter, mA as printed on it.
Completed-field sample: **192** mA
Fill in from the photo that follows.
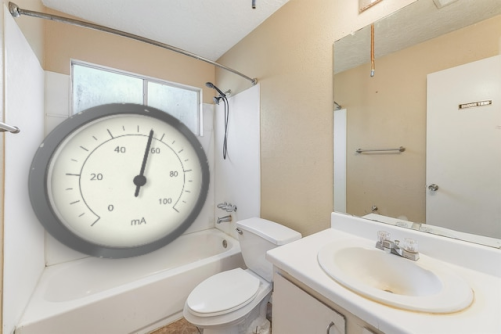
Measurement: **55** mA
